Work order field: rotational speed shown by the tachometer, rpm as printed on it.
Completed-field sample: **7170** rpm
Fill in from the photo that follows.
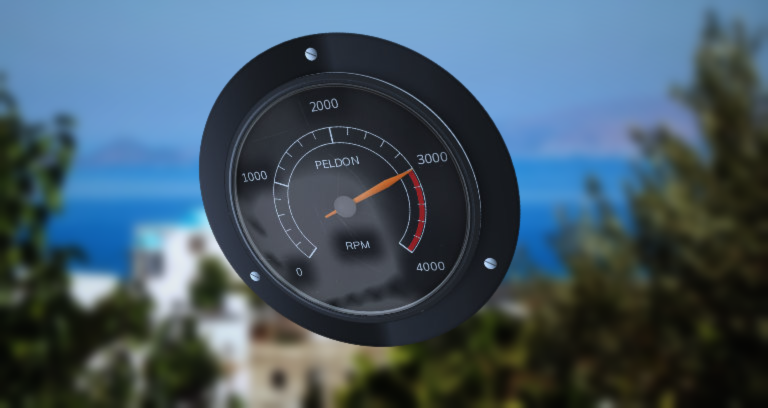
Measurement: **3000** rpm
